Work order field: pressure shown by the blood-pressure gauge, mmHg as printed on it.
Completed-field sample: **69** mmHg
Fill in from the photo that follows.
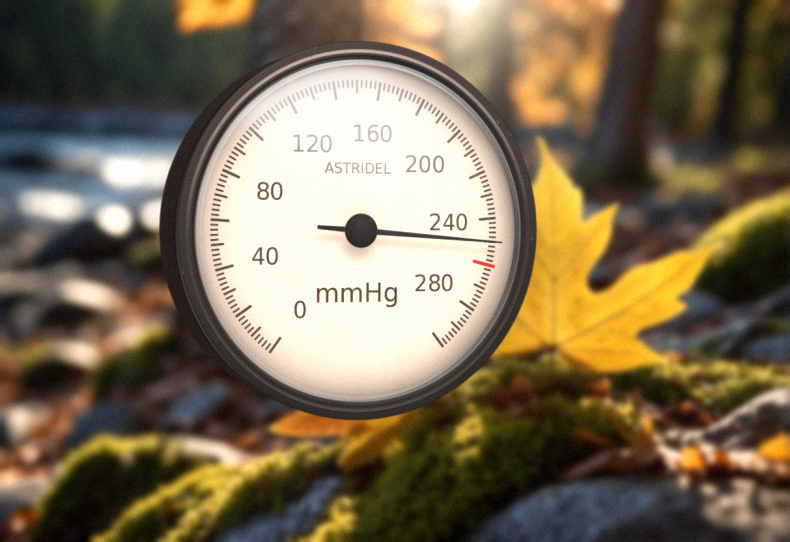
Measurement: **250** mmHg
